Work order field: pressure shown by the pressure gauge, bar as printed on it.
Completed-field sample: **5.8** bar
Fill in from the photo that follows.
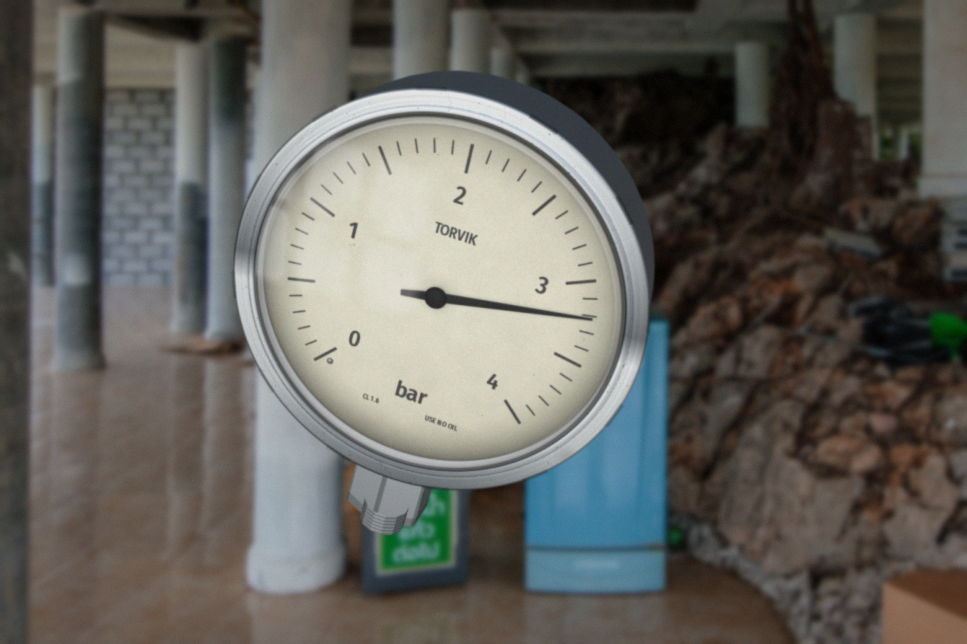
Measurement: **3.2** bar
